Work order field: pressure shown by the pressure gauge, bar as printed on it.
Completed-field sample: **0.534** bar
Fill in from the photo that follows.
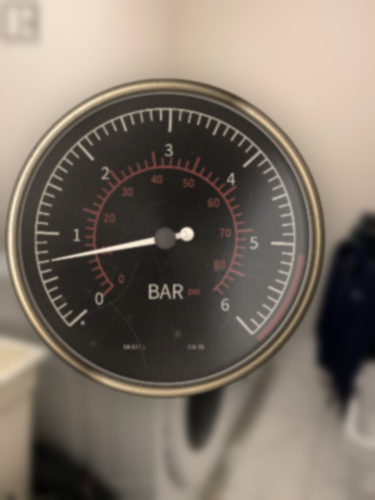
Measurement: **0.7** bar
